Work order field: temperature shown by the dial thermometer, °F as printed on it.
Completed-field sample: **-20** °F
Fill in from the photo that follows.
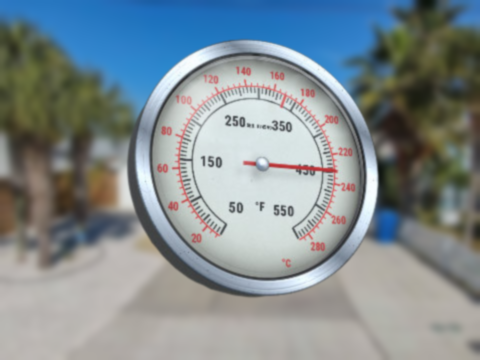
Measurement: **450** °F
